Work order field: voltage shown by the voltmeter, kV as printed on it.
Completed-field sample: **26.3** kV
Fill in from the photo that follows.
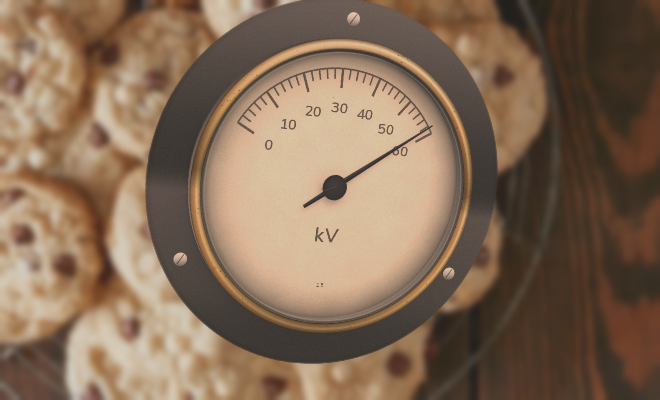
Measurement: **58** kV
